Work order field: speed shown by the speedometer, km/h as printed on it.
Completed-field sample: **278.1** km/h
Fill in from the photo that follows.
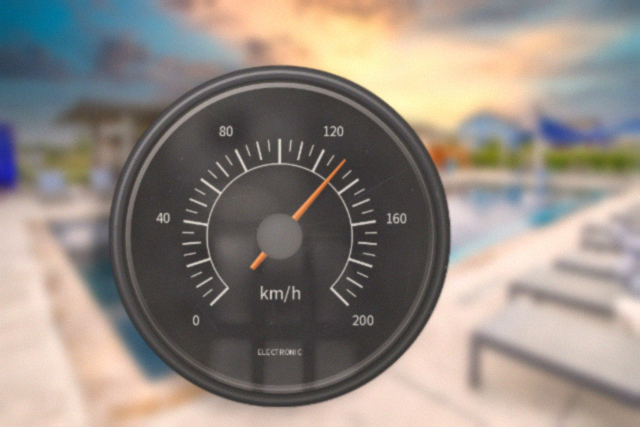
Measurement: **130** km/h
